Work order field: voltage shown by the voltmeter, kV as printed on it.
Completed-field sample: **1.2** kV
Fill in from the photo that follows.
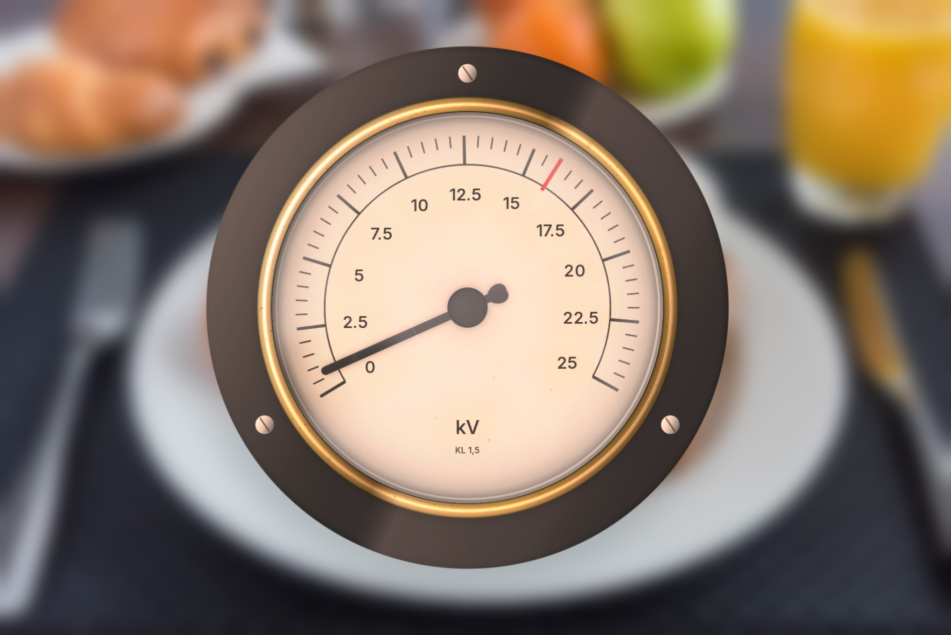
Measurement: **0.75** kV
